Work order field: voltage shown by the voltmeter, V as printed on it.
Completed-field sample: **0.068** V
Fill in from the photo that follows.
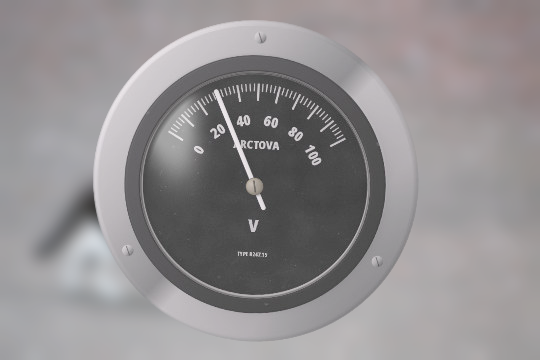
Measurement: **30** V
